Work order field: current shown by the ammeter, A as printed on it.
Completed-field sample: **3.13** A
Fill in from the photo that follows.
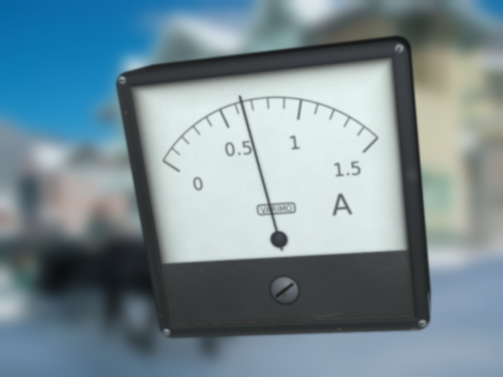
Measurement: **0.65** A
